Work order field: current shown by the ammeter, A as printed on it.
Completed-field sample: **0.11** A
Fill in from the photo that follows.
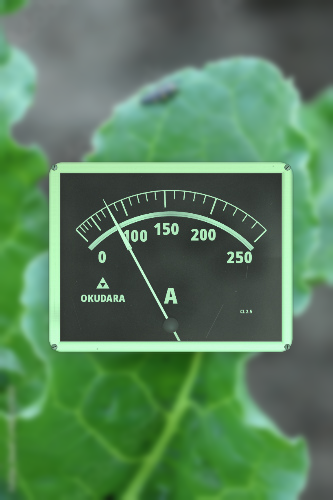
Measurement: **80** A
